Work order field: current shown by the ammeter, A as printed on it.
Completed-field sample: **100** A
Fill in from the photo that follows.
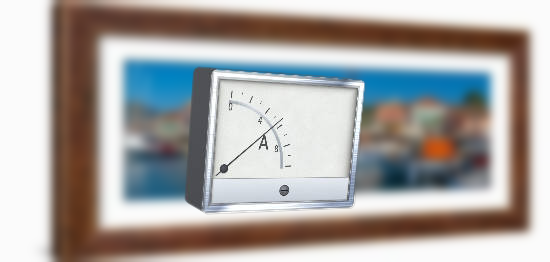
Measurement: **5.5** A
